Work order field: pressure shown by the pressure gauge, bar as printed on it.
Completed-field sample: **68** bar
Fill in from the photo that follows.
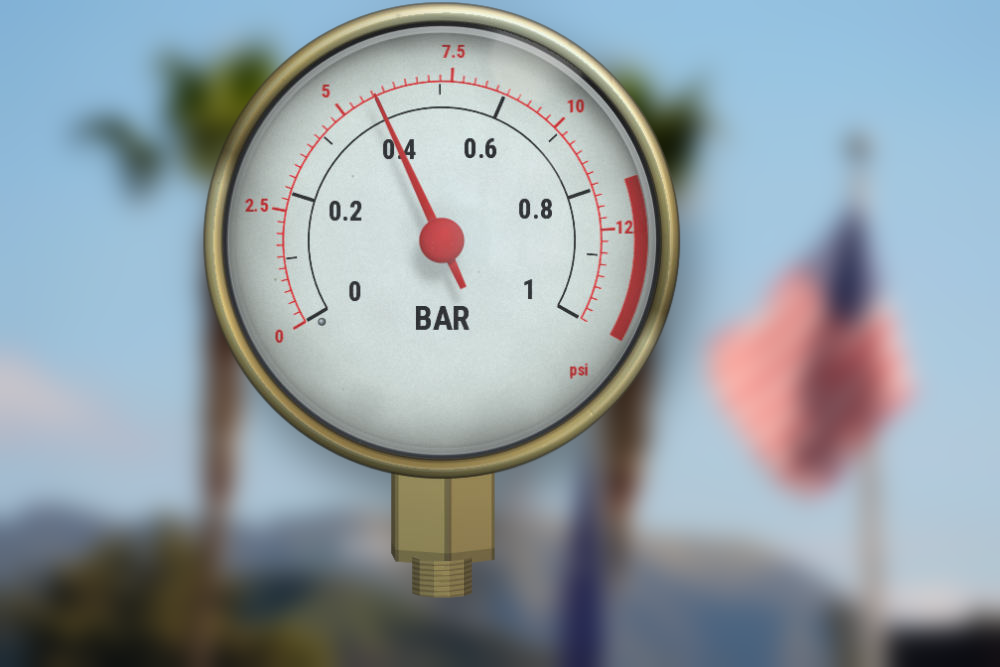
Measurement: **0.4** bar
